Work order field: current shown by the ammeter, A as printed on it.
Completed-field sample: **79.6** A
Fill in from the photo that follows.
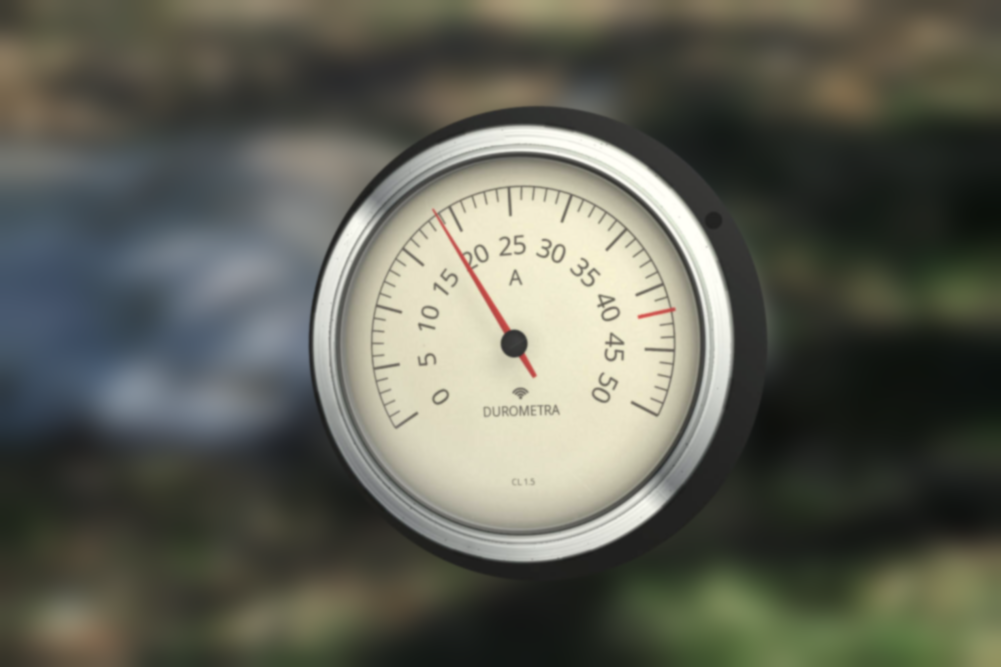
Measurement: **19** A
